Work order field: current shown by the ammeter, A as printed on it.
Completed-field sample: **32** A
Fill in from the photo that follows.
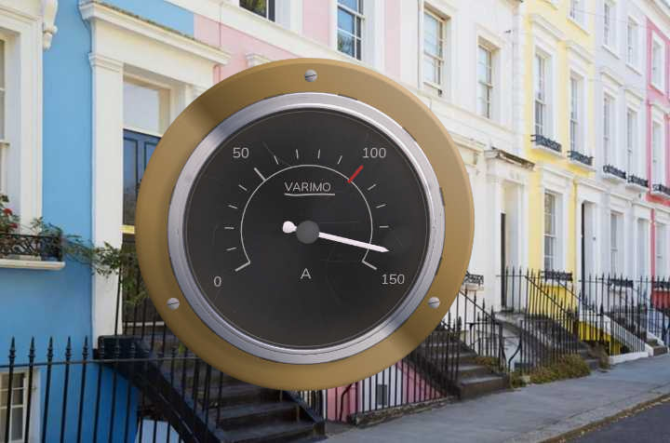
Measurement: **140** A
